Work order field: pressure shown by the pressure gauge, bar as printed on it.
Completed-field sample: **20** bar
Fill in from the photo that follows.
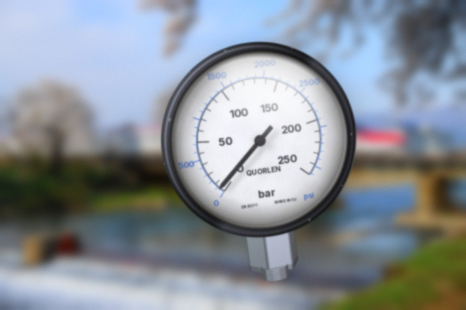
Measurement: **5** bar
